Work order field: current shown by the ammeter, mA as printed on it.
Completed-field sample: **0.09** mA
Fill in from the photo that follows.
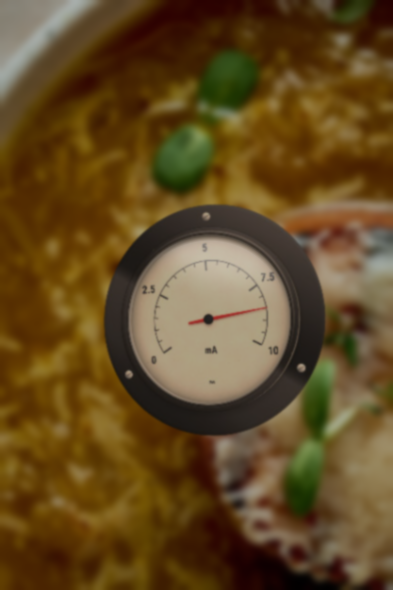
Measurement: **8.5** mA
